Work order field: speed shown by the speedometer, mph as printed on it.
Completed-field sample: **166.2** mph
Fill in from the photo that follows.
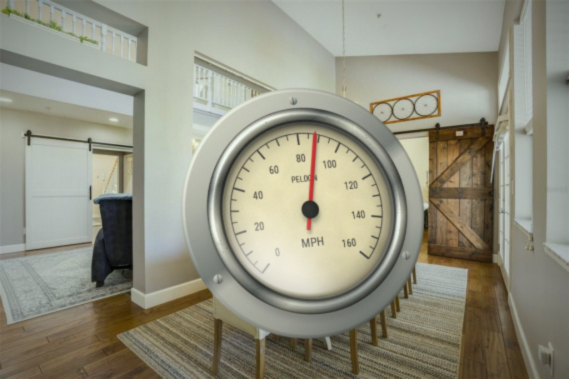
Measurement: **87.5** mph
